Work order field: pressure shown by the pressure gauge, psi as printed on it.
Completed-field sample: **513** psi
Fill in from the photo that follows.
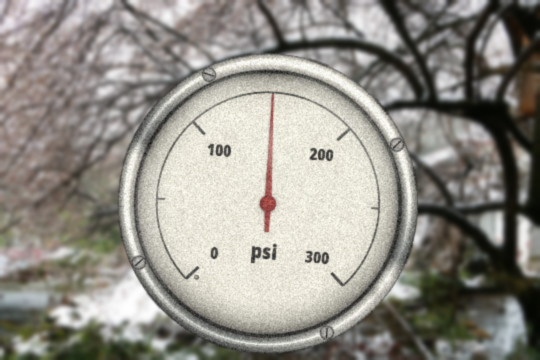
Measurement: **150** psi
